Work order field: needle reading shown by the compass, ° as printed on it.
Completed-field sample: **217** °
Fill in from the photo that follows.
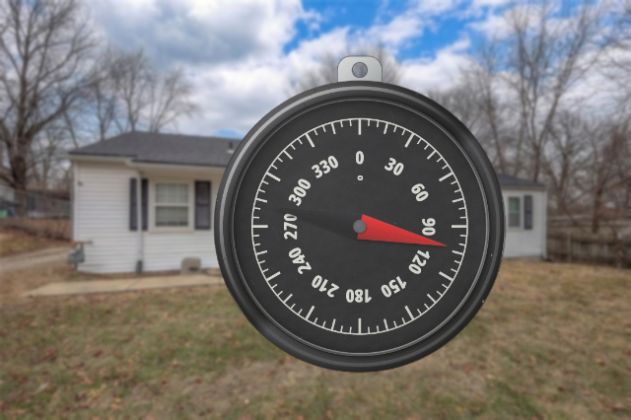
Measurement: **102.5** °
